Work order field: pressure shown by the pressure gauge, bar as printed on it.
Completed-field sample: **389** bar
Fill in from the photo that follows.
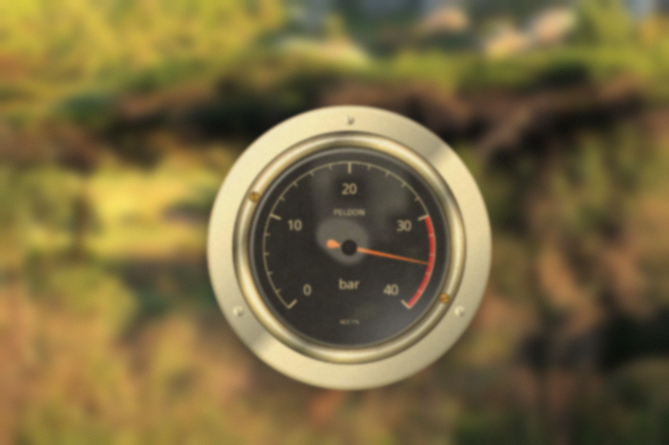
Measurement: **35** bar
